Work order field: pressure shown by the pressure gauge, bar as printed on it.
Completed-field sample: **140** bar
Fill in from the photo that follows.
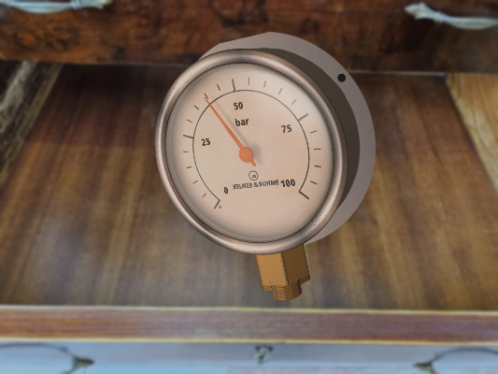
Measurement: **40** bar
